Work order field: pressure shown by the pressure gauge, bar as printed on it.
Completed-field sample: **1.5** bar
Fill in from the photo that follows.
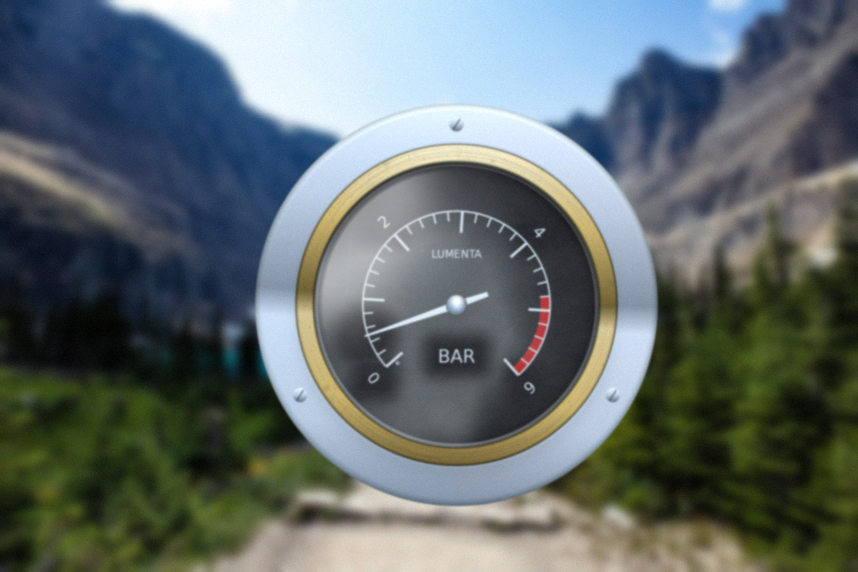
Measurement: **0.5** bar
